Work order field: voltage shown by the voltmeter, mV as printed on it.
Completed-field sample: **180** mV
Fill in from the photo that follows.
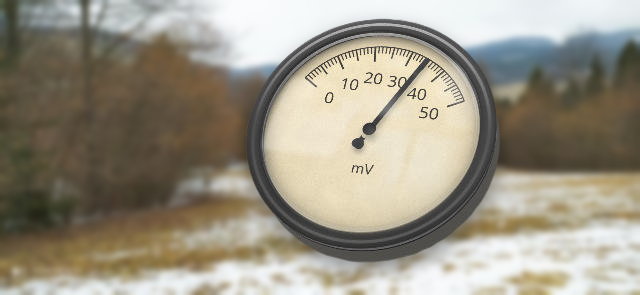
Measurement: **35** mV
